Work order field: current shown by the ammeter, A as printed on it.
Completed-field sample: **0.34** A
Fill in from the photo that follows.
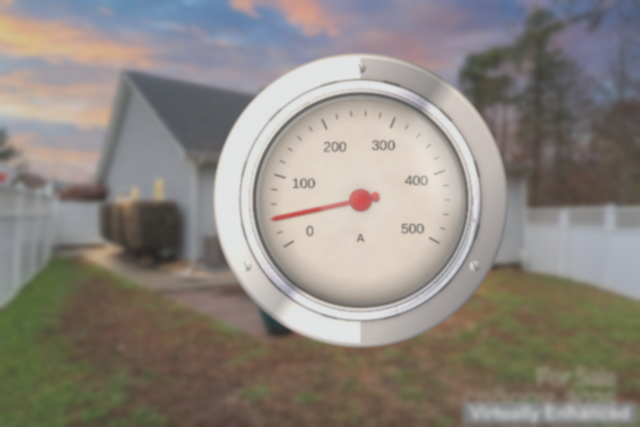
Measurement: **40** A
